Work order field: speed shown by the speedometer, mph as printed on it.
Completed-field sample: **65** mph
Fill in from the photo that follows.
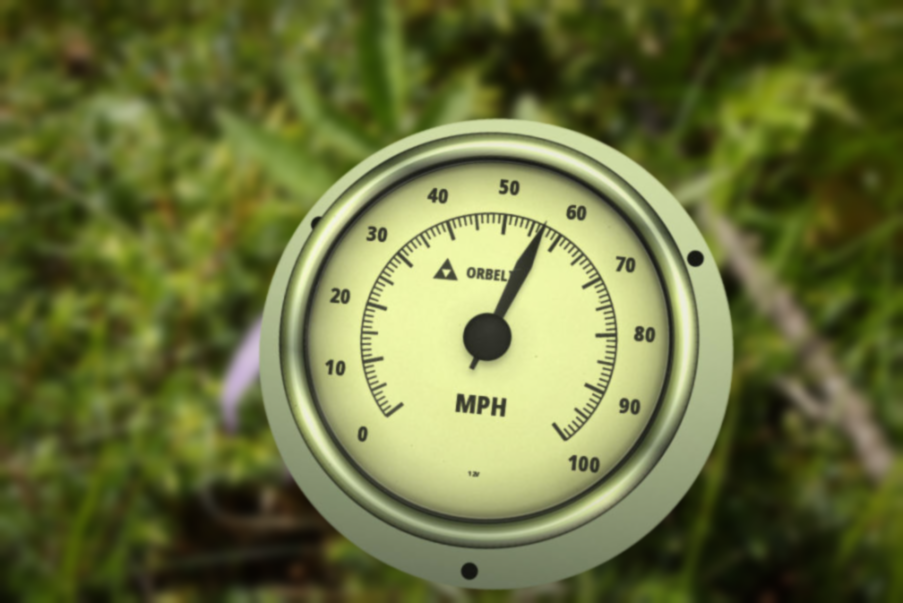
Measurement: **57** mph
